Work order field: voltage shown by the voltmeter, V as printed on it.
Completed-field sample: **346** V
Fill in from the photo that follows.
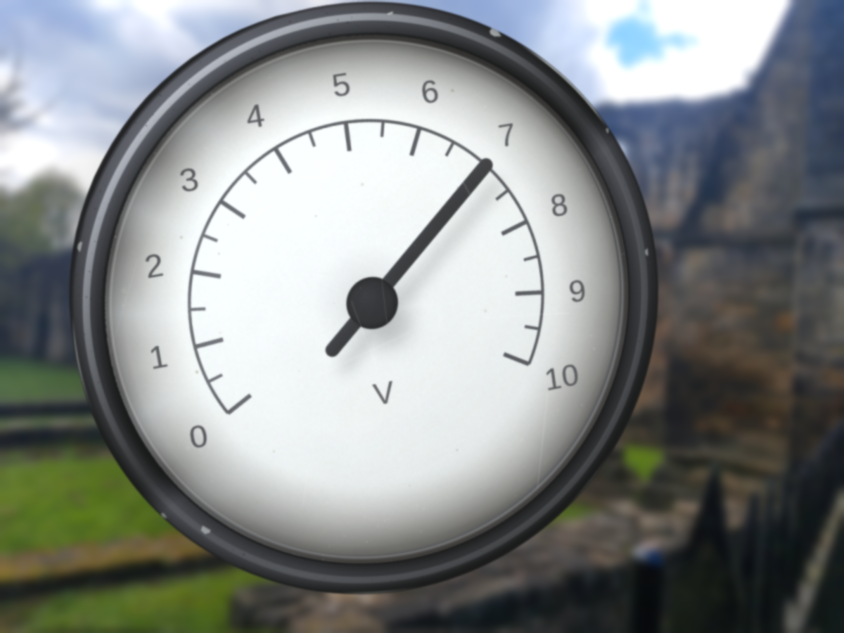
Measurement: **7** V
